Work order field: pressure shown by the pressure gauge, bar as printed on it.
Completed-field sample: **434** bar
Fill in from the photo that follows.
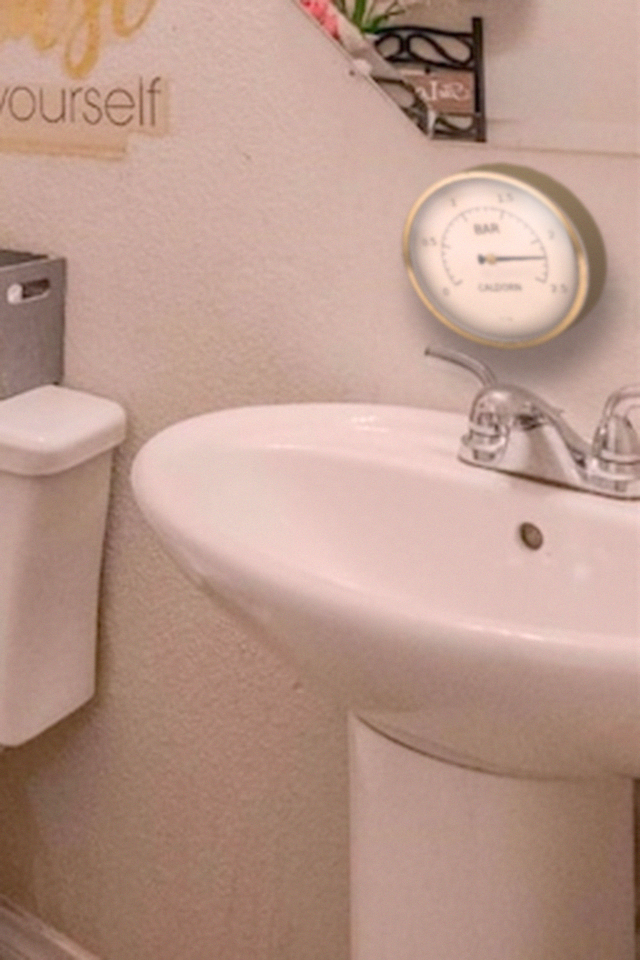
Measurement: **2.2** bar
